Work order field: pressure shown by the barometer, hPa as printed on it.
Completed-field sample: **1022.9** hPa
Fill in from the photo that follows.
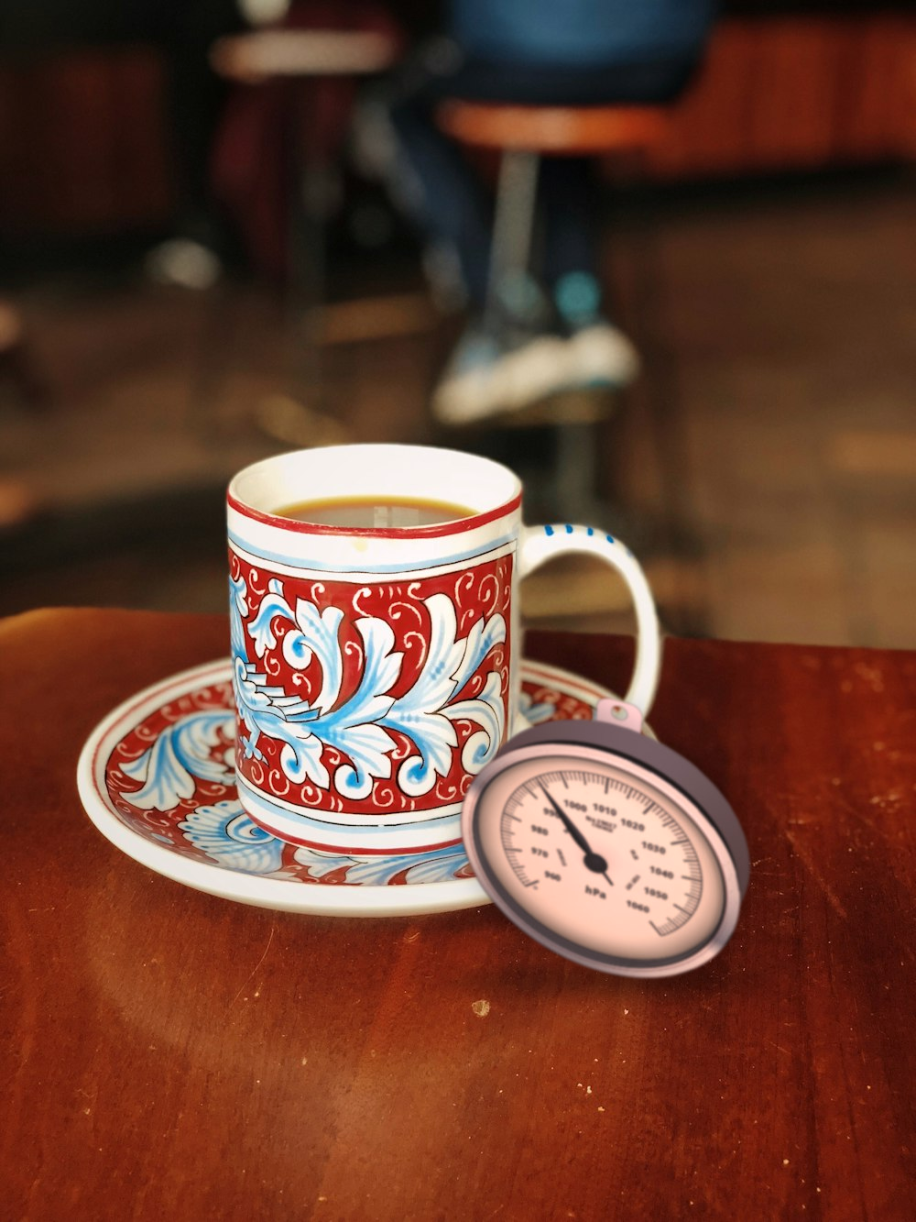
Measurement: **995** hPa
